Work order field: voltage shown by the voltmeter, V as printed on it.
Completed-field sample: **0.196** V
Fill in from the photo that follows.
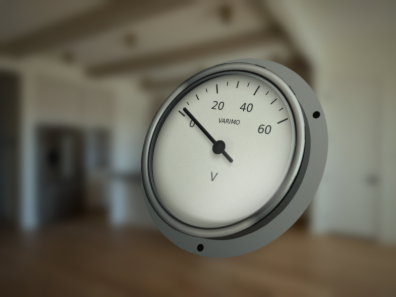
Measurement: **2.5** V
